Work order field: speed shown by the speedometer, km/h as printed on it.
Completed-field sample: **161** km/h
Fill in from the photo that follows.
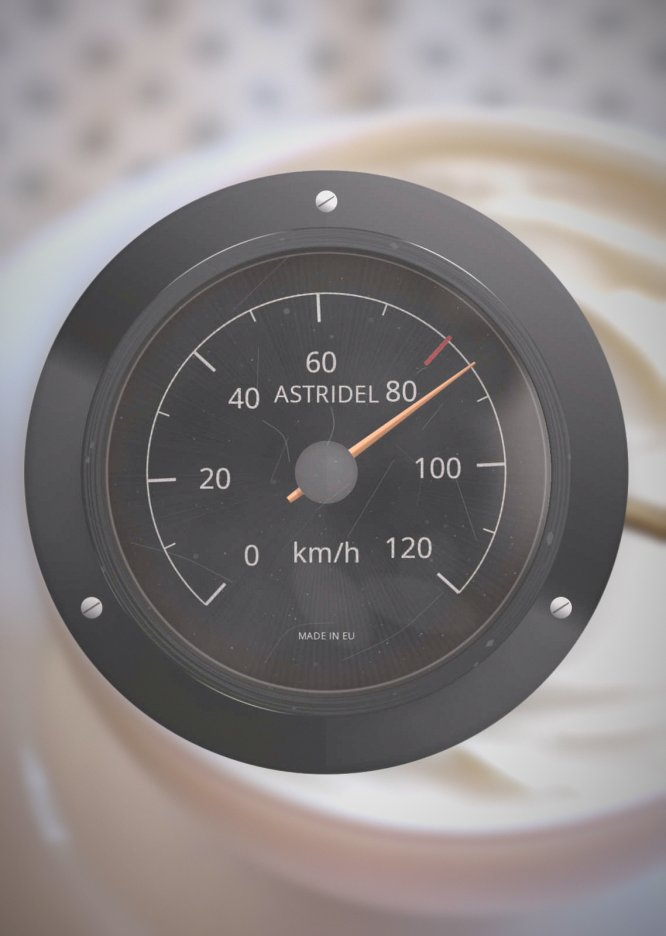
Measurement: **85** km/h
